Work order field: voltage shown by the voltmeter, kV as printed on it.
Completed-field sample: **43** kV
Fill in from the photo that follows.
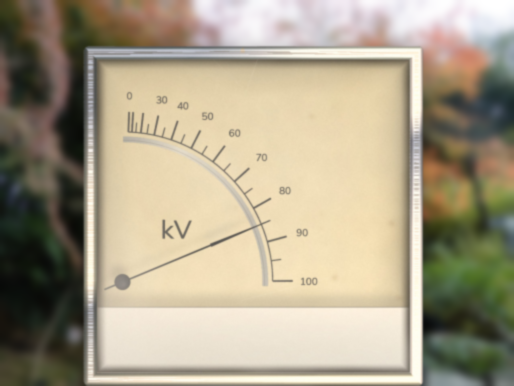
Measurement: **85** kV
